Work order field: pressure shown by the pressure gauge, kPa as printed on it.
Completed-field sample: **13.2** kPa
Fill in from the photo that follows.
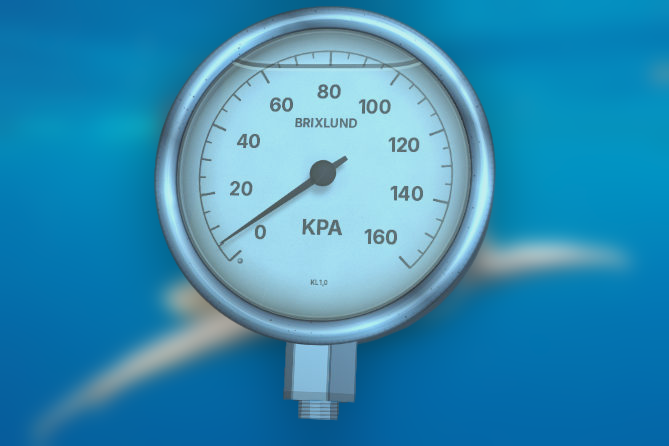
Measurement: **5** kPa
